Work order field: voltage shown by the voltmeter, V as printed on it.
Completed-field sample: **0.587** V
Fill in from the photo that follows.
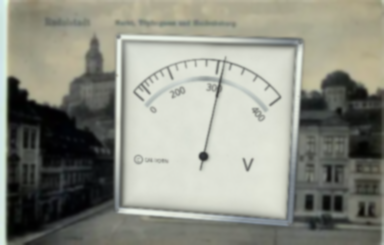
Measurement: **310** V
